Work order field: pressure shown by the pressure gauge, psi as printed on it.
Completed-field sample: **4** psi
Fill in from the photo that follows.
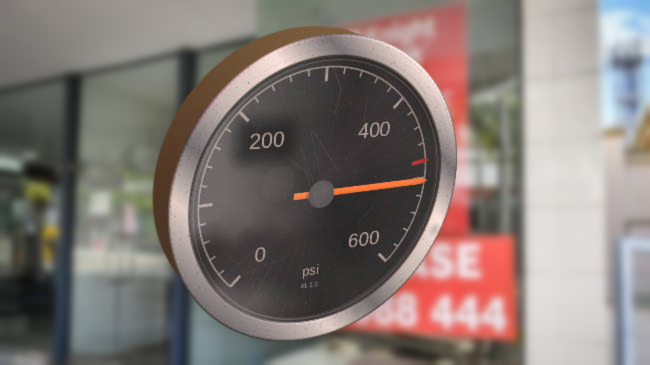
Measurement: **500** psi
